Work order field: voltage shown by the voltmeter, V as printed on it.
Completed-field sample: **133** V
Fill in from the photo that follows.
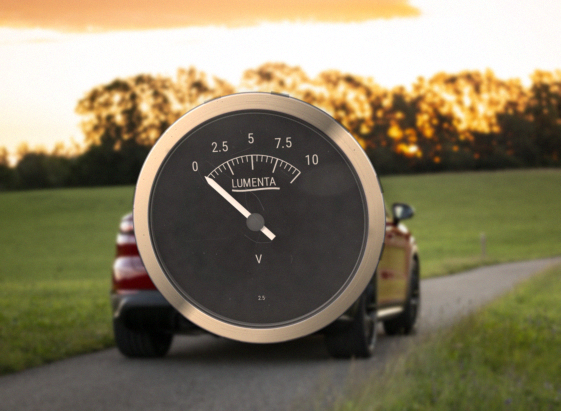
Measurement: **0** V
